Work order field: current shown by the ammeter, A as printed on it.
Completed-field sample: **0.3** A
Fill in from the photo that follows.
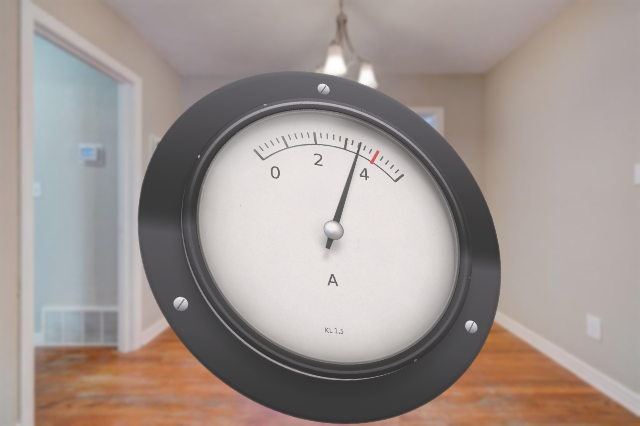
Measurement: **3.4** A
